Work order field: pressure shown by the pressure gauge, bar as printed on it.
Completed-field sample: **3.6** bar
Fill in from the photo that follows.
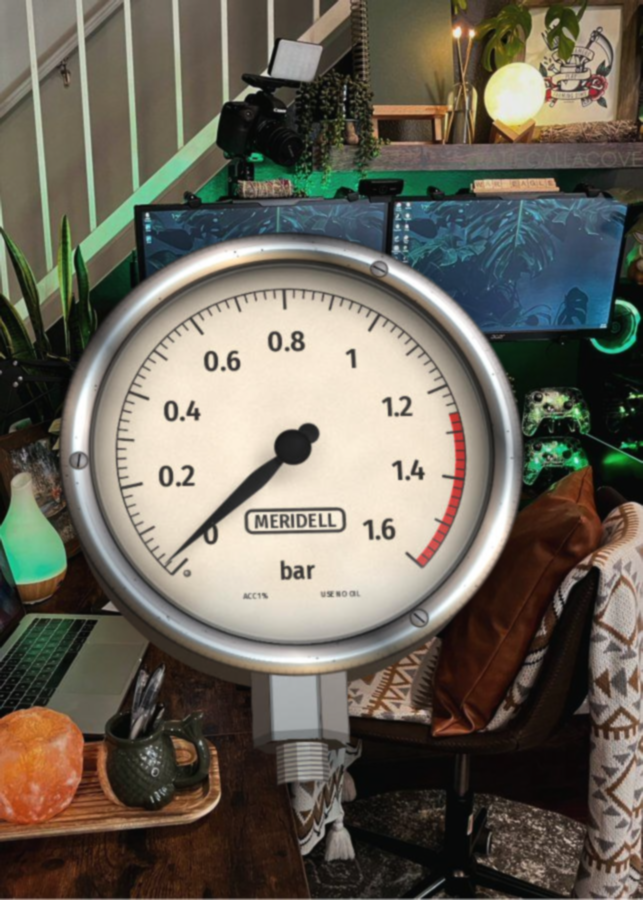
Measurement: **0.02** bar
